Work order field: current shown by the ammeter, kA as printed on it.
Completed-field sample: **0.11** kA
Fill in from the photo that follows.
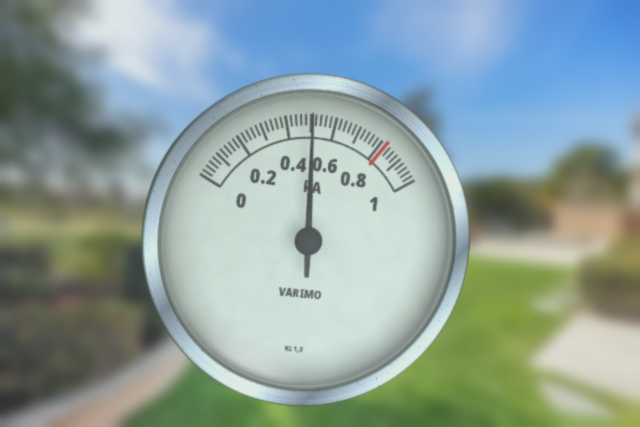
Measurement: **0.5** kA
